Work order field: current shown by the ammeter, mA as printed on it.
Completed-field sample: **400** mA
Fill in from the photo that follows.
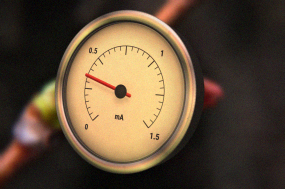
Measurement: **0.35** mA
